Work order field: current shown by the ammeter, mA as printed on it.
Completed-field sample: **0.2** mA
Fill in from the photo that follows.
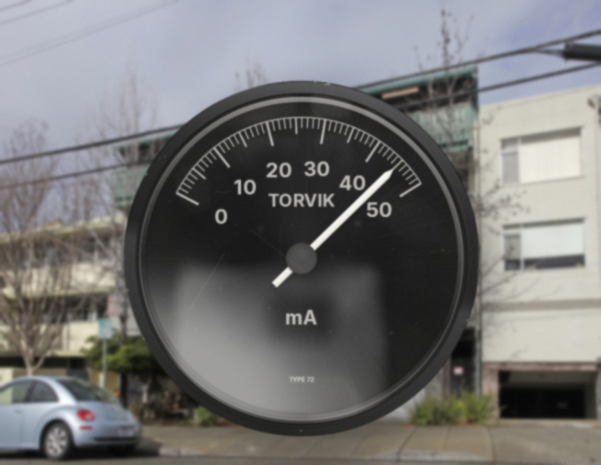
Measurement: **45** mA
